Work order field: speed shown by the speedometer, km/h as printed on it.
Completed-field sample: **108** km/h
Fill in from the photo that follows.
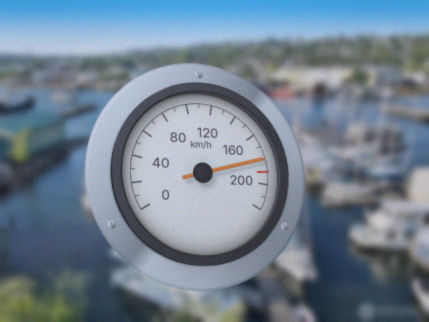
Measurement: **180** km/h
